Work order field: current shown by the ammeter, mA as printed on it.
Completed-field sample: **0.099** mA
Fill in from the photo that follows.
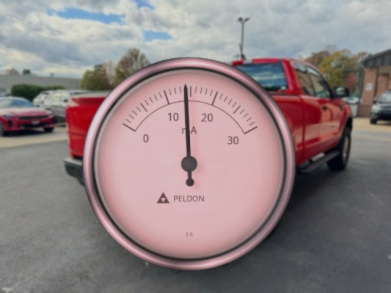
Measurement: **14** mA
